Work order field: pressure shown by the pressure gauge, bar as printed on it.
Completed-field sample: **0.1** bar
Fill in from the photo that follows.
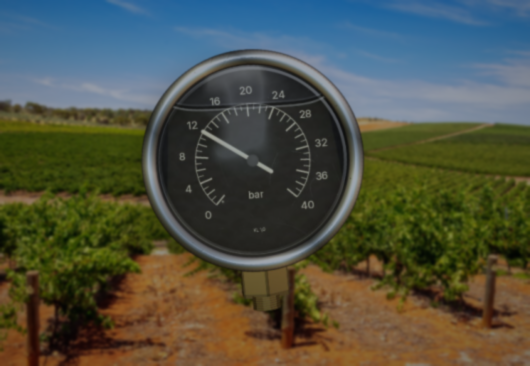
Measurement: **12** bar
